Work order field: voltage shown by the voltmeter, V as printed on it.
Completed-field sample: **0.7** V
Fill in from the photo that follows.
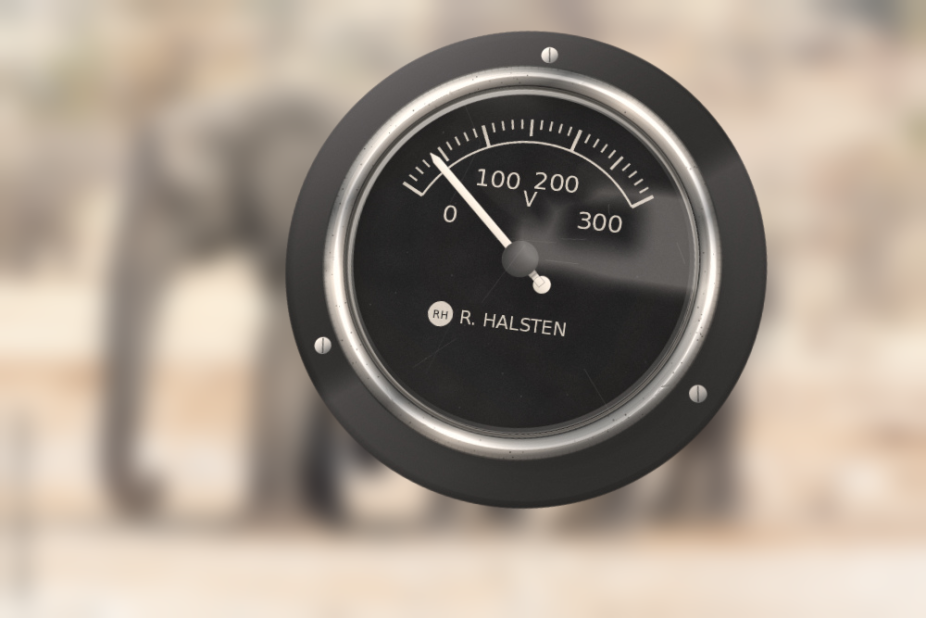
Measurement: **40** V
